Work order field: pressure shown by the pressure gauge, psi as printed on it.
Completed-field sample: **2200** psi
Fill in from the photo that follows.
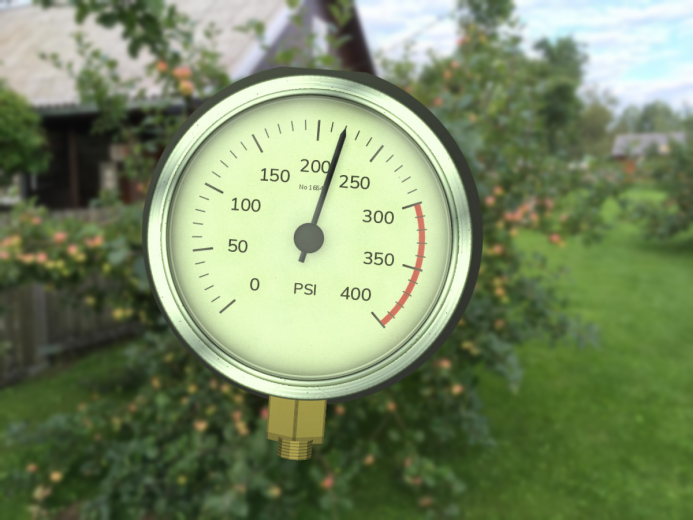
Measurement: **220** psi
